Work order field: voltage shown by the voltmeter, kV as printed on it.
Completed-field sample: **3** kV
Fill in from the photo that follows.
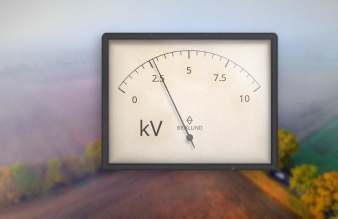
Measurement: **2.75** kV
